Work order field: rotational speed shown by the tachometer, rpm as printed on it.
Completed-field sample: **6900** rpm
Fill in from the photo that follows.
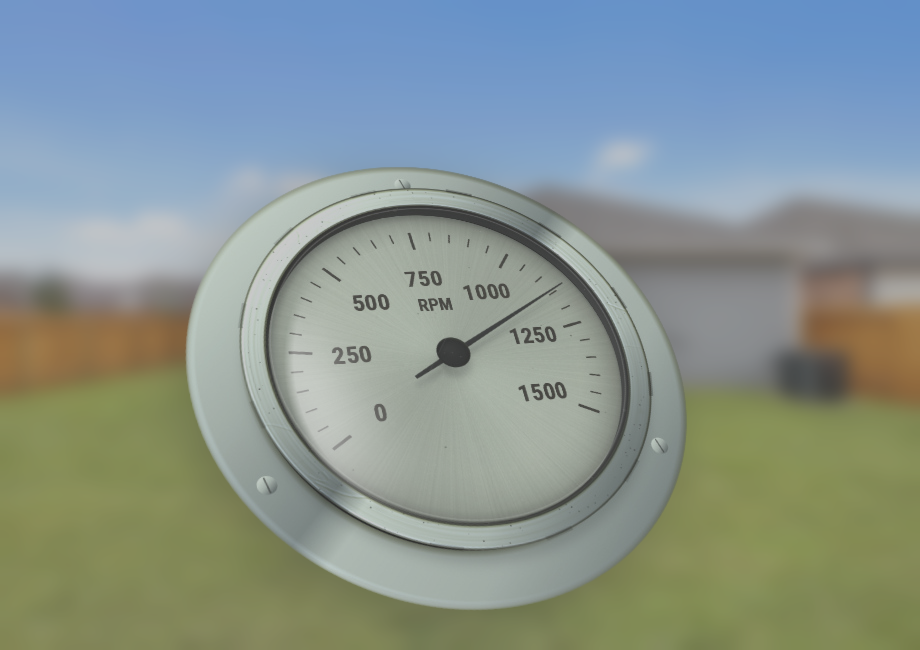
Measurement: **1150** rpm
